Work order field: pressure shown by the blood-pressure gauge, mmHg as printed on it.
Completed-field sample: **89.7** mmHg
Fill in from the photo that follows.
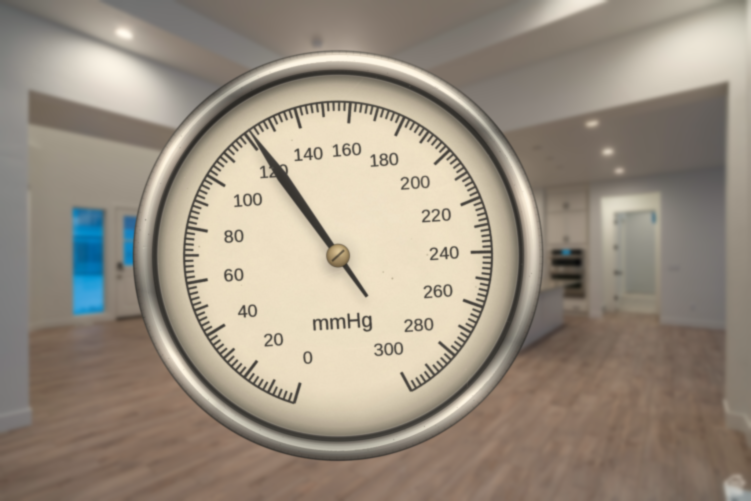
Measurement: **122** mmHg
